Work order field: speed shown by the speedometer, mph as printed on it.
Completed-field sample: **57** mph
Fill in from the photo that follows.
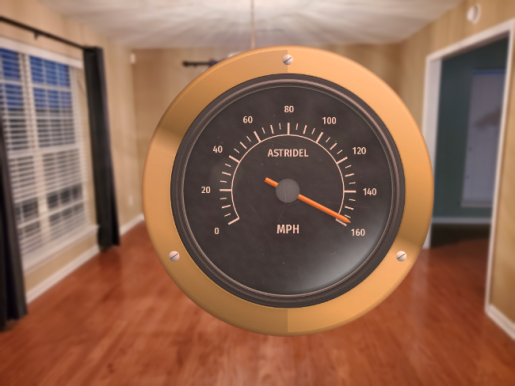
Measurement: **157.5** mph
